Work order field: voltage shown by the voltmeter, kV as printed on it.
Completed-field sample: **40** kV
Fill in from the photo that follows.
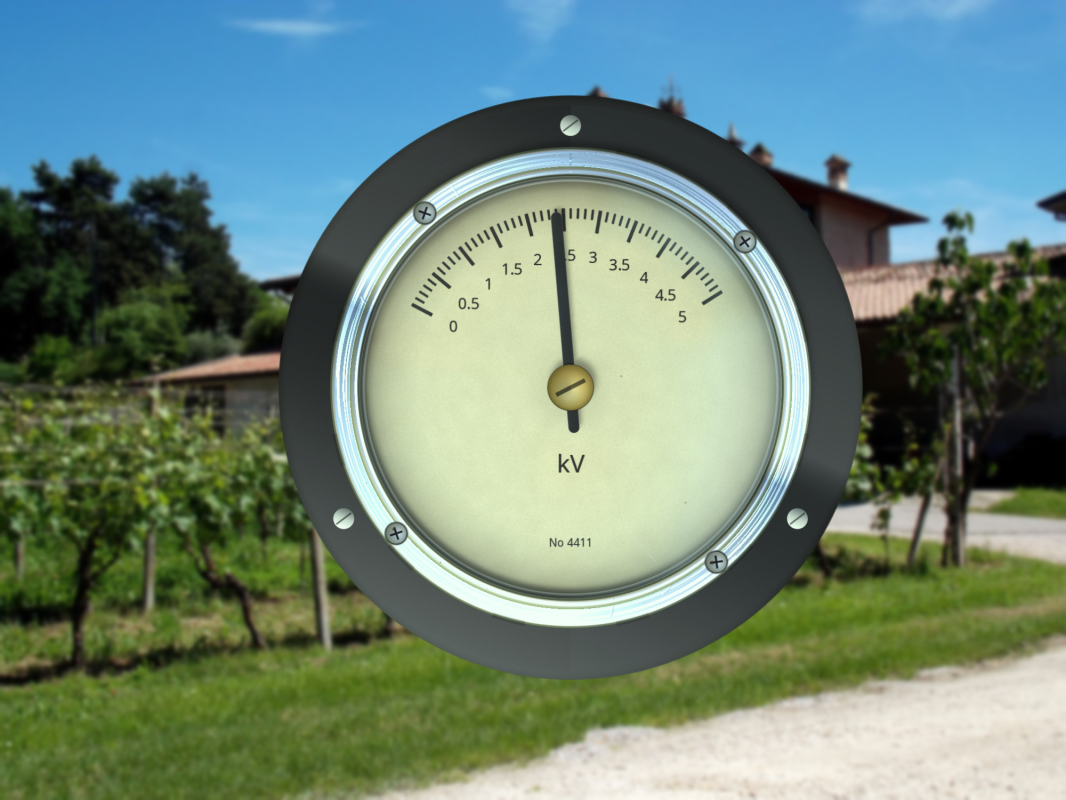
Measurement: **2.4** kV
